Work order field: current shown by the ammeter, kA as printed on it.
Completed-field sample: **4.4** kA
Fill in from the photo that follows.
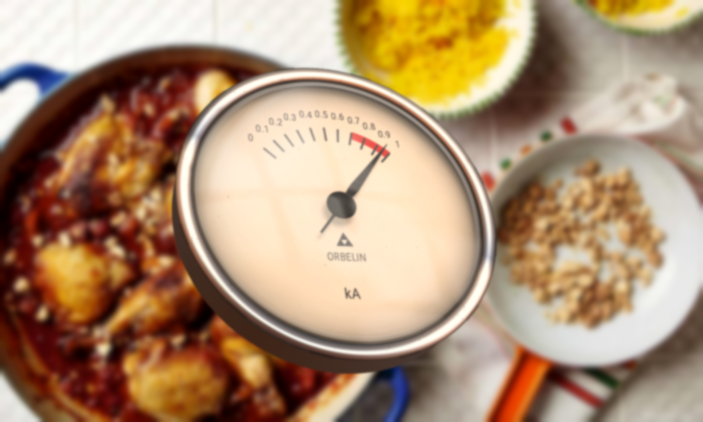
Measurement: **0.95** kA
